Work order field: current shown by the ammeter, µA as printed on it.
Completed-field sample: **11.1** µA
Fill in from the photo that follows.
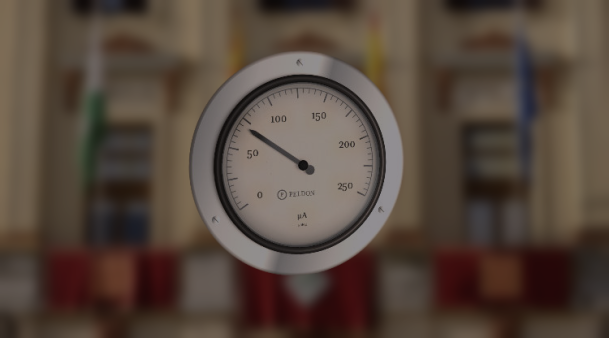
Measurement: **70** µA
